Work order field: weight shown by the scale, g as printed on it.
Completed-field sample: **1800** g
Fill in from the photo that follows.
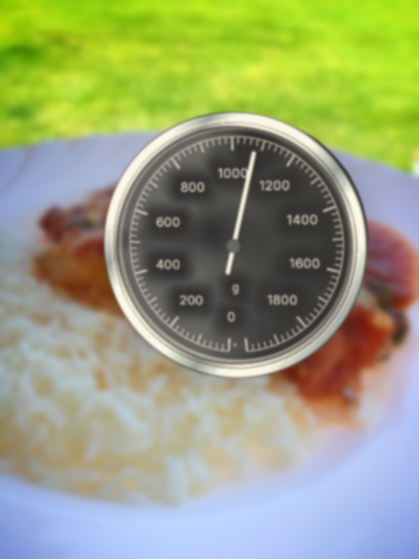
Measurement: **1080** g
